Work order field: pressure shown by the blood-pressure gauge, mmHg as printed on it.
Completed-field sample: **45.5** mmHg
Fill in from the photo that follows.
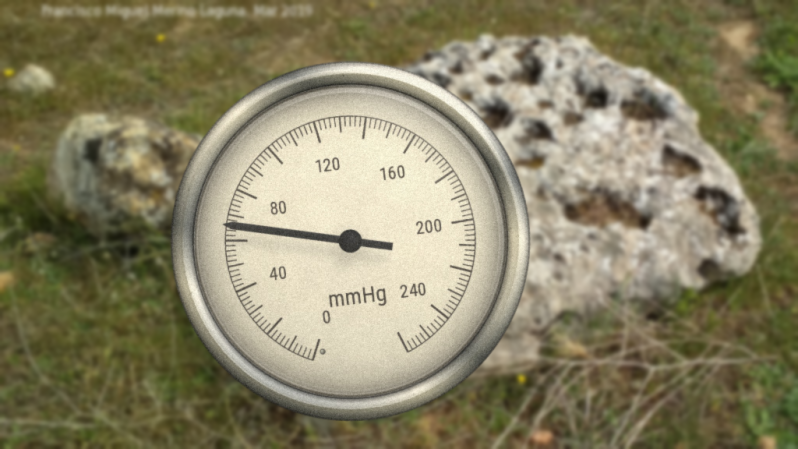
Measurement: **66** mmHg
